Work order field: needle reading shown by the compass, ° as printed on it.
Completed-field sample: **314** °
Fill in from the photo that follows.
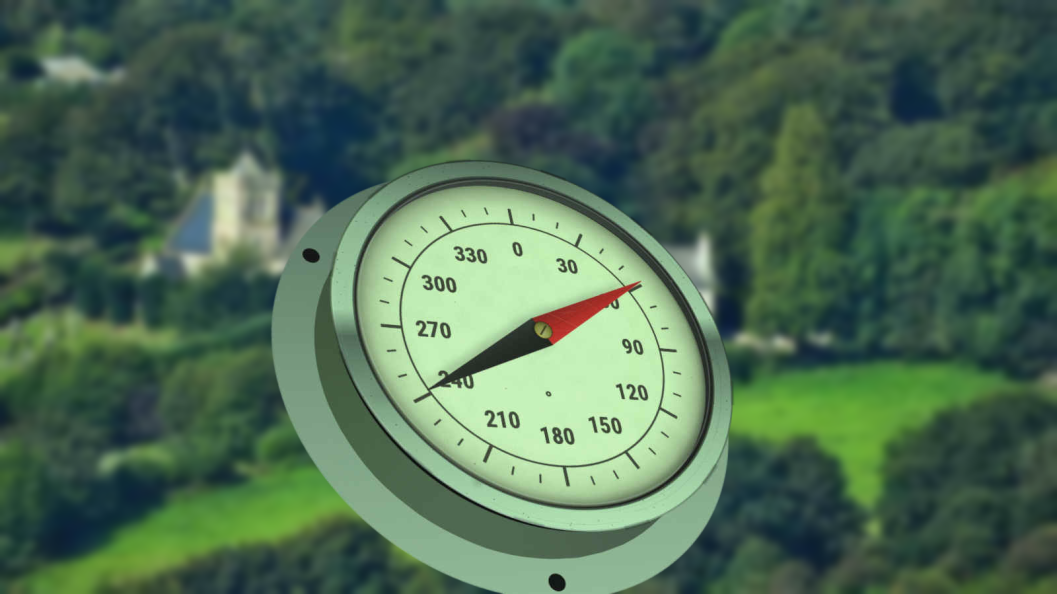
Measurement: **60** °
